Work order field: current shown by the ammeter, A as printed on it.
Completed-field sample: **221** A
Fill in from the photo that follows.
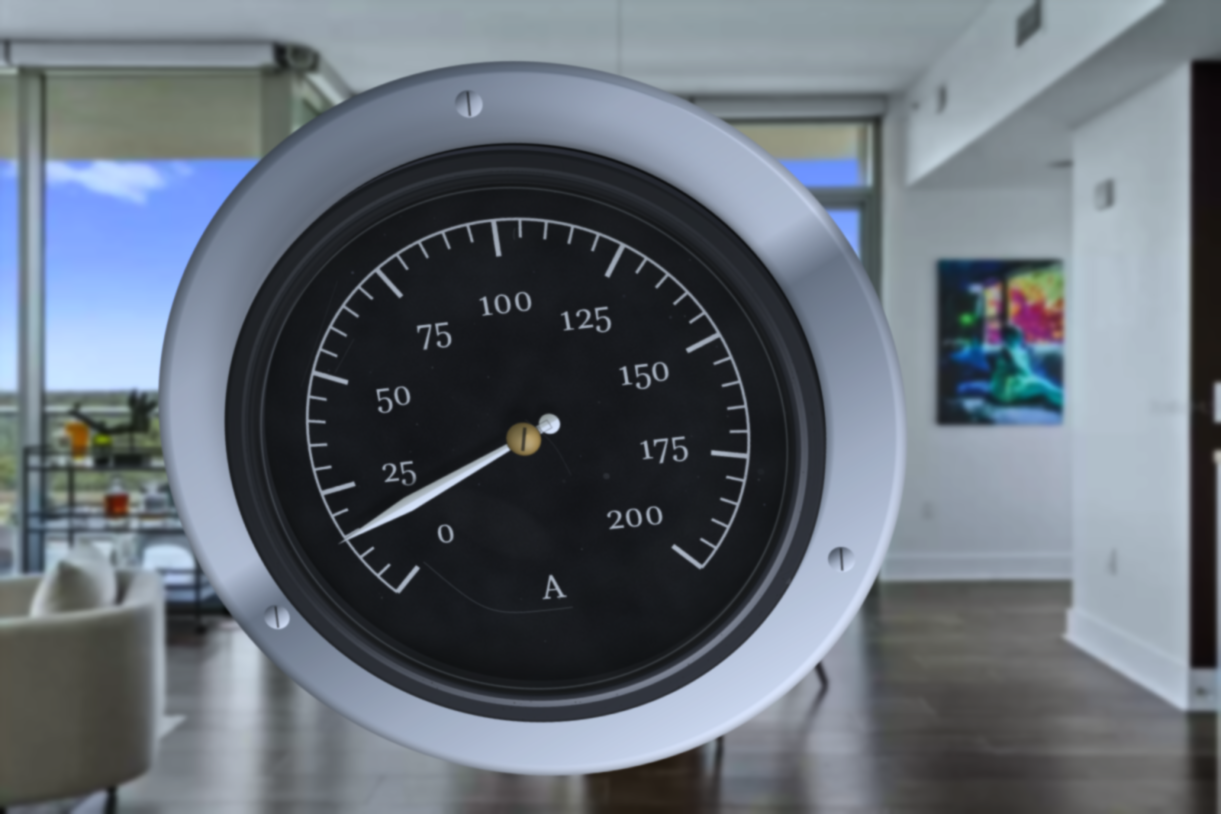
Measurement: **15** A
